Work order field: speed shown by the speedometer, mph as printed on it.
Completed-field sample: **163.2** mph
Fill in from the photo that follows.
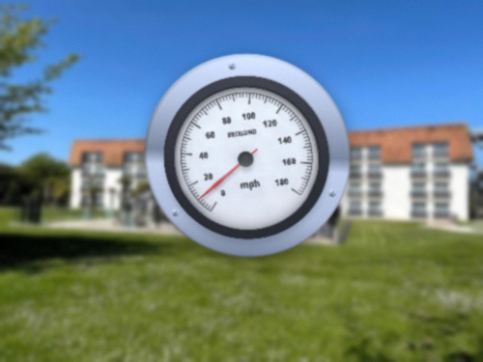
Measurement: **10** mph
